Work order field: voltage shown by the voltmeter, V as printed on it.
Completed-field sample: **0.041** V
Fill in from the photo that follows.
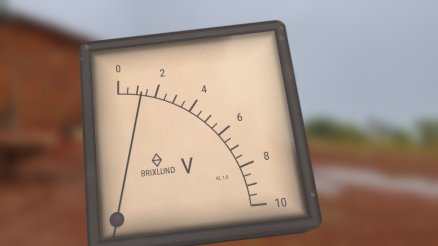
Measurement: **1.25** V
